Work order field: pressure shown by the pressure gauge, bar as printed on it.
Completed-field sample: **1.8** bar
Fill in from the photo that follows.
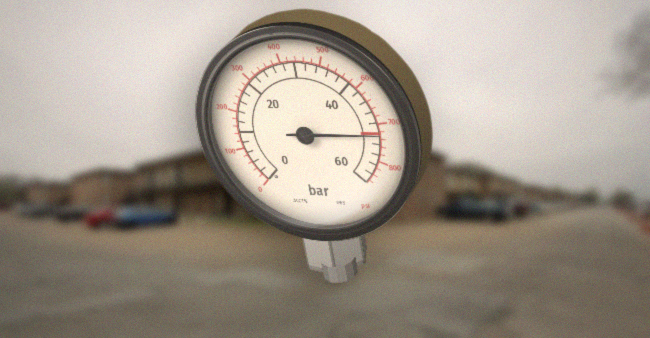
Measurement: **50** bar
